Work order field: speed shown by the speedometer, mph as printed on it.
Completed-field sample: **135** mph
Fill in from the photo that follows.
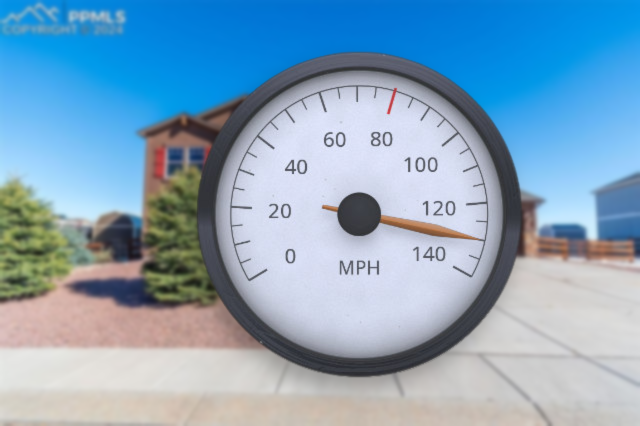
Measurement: **130** mph
